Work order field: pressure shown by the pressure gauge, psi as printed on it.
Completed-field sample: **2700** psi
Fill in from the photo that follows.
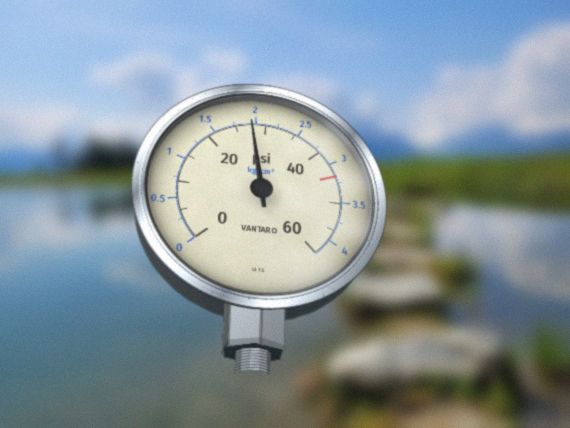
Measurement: **27.5** psi
